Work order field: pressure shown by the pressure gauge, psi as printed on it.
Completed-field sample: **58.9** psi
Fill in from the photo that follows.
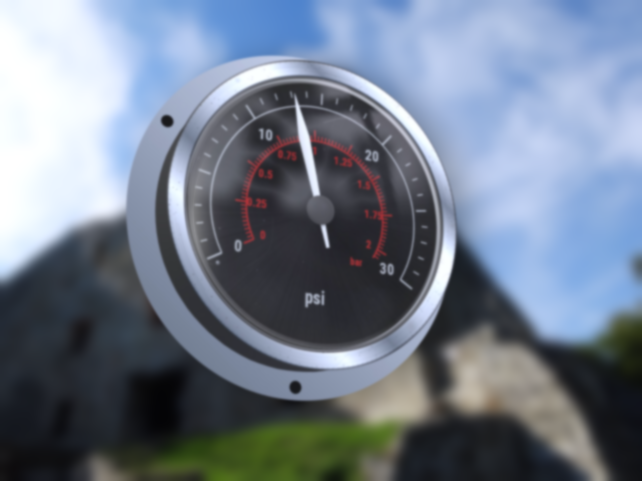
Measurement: **13** psi
